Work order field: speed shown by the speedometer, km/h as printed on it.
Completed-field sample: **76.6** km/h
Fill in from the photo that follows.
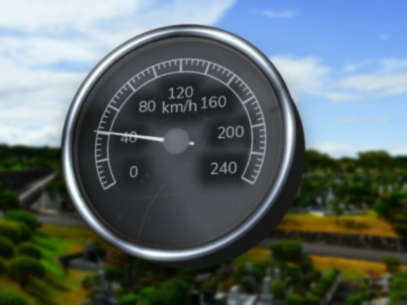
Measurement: **40** km/h
